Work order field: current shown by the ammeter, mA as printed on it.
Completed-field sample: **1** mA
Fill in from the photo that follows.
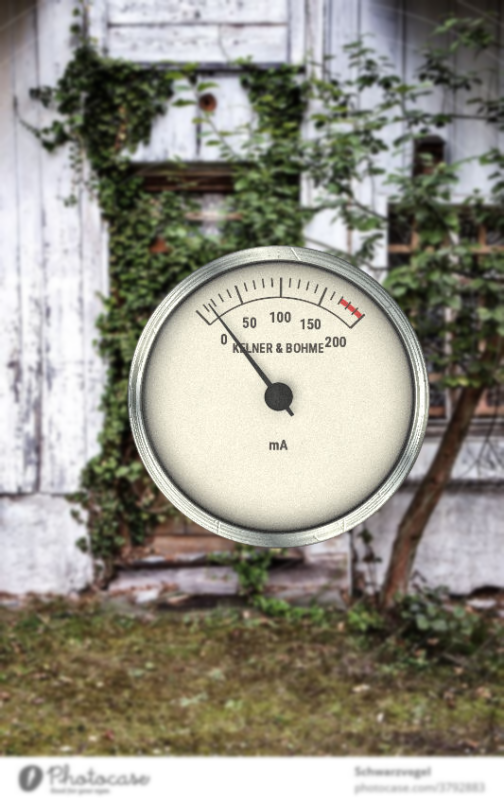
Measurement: **15** mA
